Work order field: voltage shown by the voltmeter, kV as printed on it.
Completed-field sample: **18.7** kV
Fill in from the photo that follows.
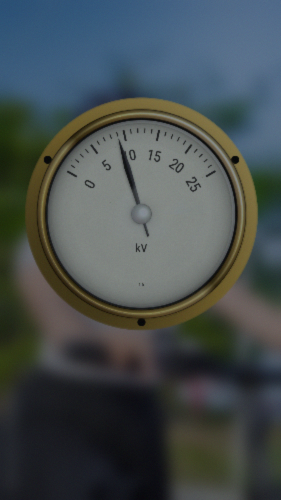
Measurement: **9** kV
